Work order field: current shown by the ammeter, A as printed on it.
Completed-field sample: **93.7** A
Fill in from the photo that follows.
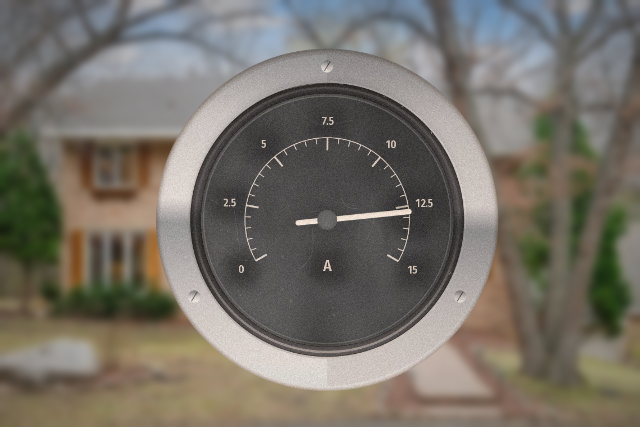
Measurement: **12.75** A
